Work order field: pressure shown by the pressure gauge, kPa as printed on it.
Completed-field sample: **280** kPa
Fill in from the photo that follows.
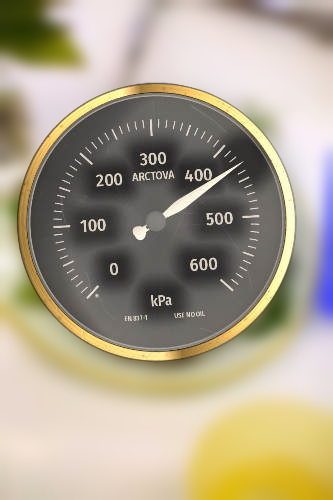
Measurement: **430** kPa
